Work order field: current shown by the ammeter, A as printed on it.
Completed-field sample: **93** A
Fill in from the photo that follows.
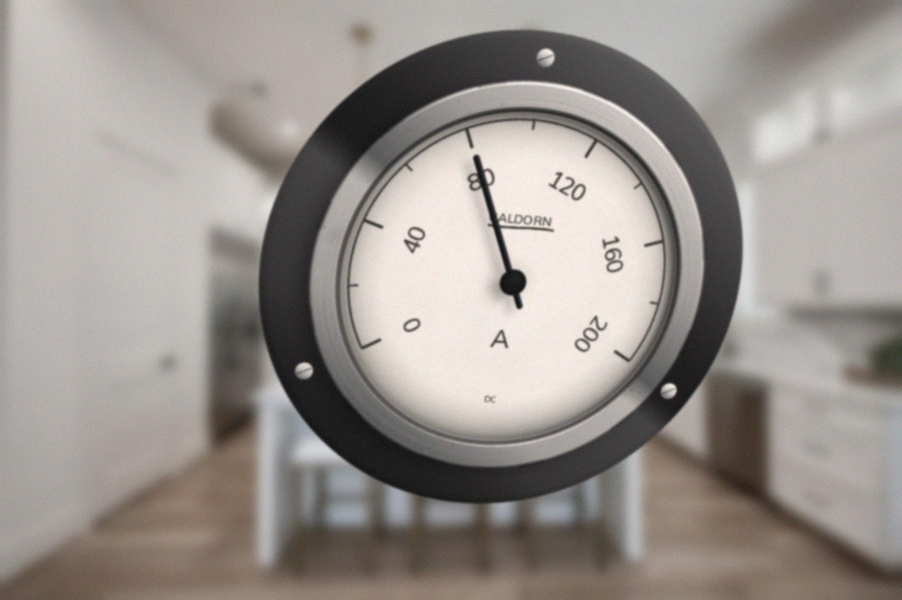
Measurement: **80** A
